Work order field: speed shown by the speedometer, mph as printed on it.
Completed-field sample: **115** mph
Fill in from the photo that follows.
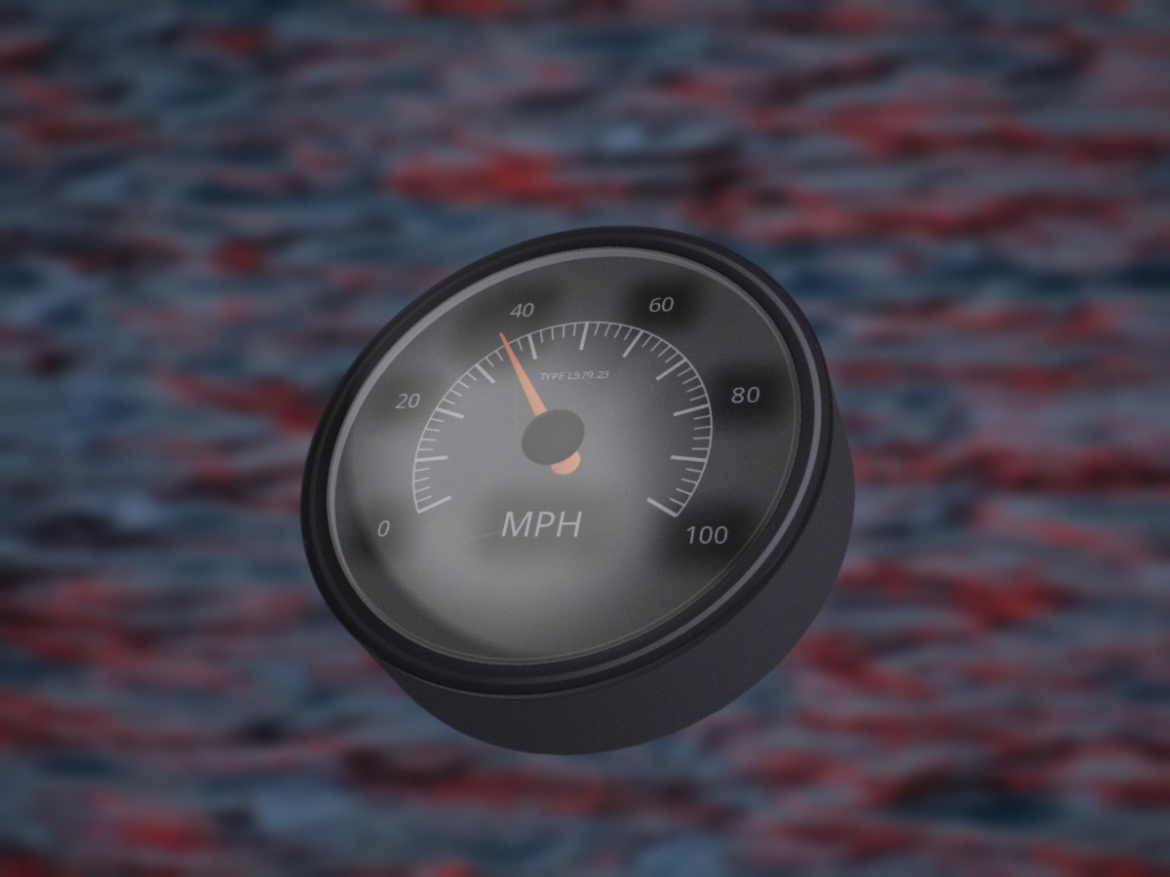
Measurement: **36** mph
